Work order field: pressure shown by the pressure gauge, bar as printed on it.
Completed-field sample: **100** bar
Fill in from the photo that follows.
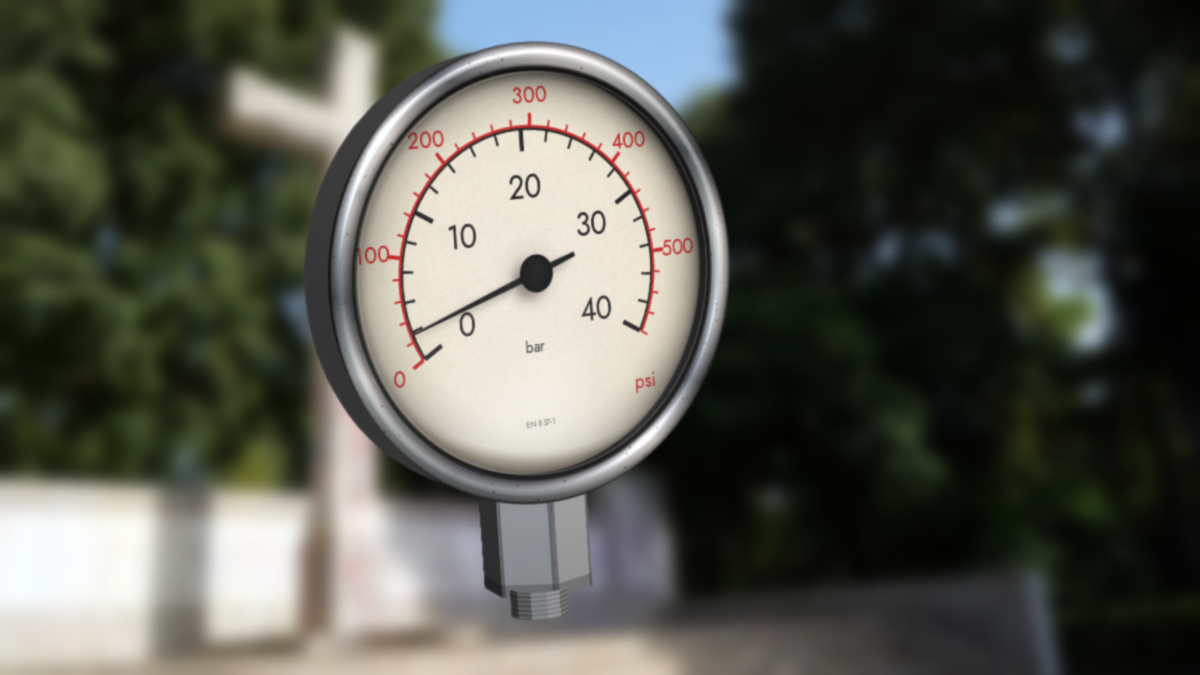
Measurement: **2** bar
